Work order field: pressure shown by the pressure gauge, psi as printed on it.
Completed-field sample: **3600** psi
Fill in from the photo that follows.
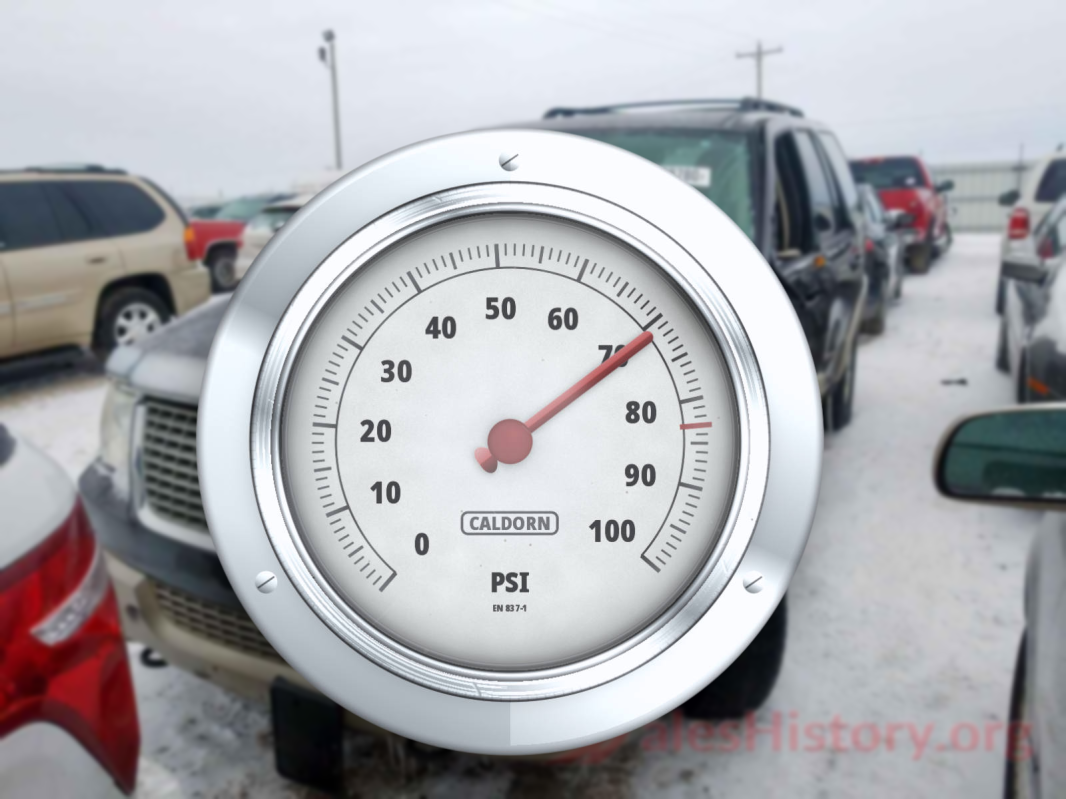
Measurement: **71** psi
